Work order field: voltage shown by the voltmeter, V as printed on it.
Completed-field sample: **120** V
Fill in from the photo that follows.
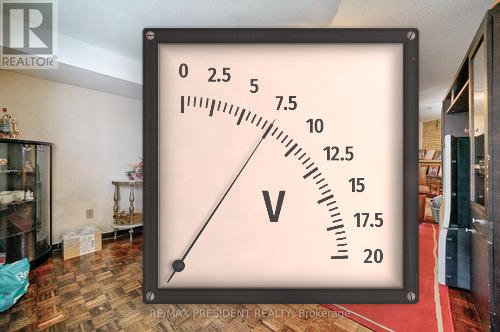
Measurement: **7.5** V
